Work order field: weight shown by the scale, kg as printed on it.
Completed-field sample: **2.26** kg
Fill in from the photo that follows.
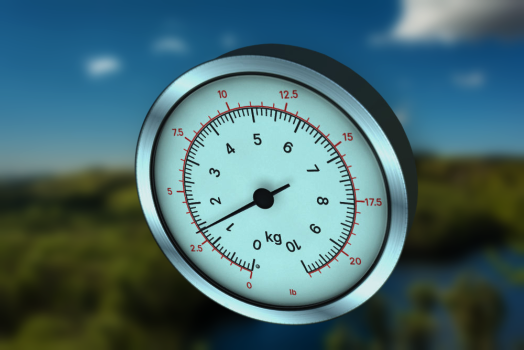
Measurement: **1.4** kg
